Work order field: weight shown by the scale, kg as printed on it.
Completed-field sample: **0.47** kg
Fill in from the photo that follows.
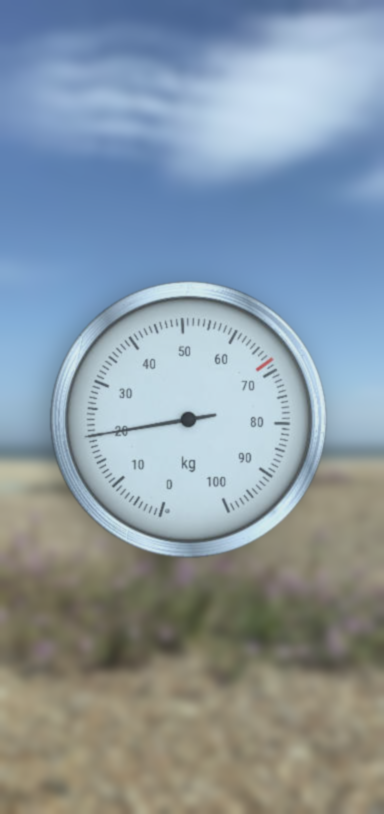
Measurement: **20** kg
